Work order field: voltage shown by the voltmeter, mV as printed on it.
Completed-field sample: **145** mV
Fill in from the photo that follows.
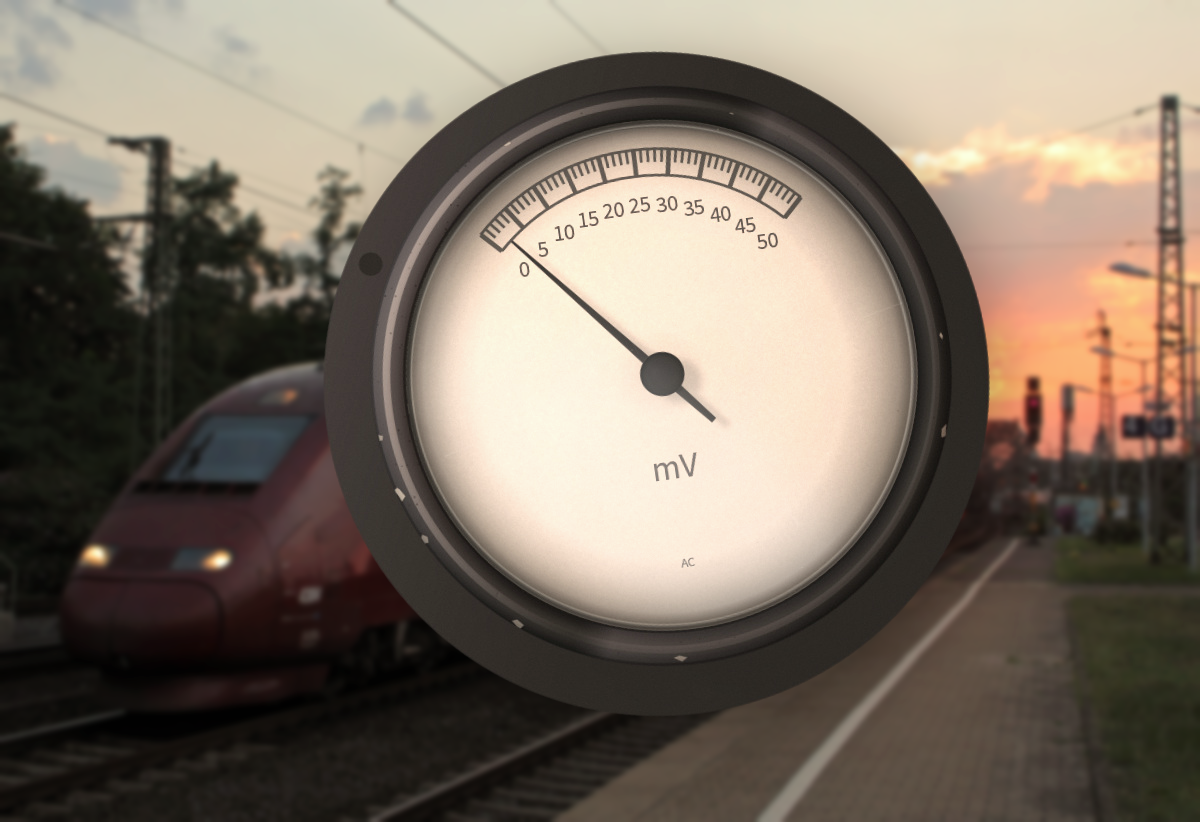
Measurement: **2** mV
